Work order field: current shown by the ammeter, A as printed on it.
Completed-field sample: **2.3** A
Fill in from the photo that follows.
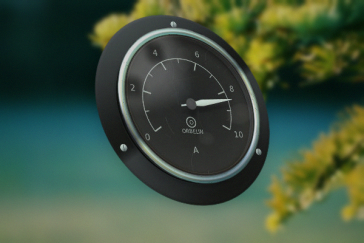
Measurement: **8.5** A
